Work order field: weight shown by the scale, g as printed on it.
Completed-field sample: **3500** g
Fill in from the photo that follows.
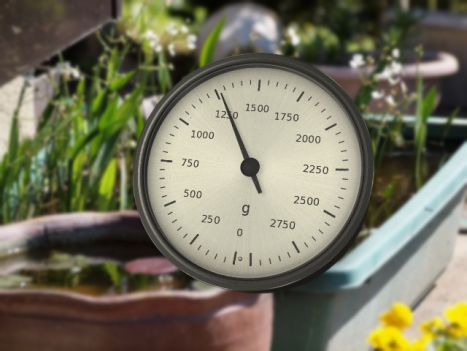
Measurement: **1275** g
